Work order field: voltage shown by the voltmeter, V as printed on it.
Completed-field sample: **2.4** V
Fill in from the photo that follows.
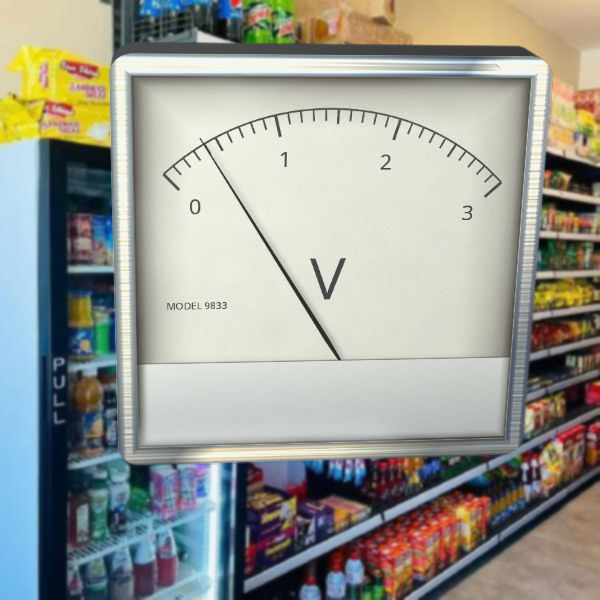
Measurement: **0.4** V
